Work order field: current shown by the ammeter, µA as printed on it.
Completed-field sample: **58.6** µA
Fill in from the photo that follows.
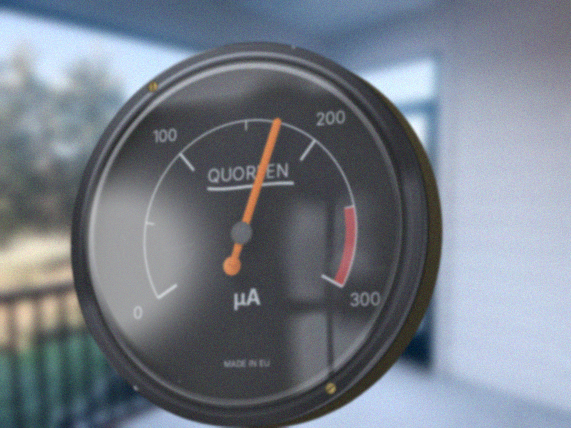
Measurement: **175** µA
